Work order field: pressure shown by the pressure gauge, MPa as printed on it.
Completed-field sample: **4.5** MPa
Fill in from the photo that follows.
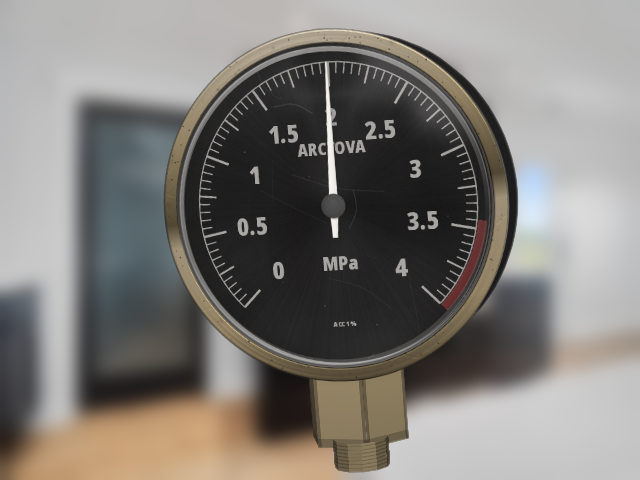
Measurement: **2** MPa
